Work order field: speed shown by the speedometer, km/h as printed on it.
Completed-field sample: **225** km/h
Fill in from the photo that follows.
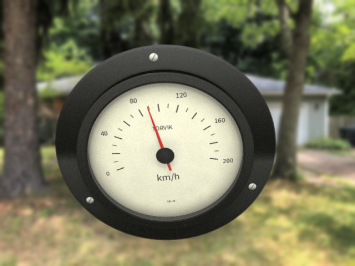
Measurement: **90** km/h
